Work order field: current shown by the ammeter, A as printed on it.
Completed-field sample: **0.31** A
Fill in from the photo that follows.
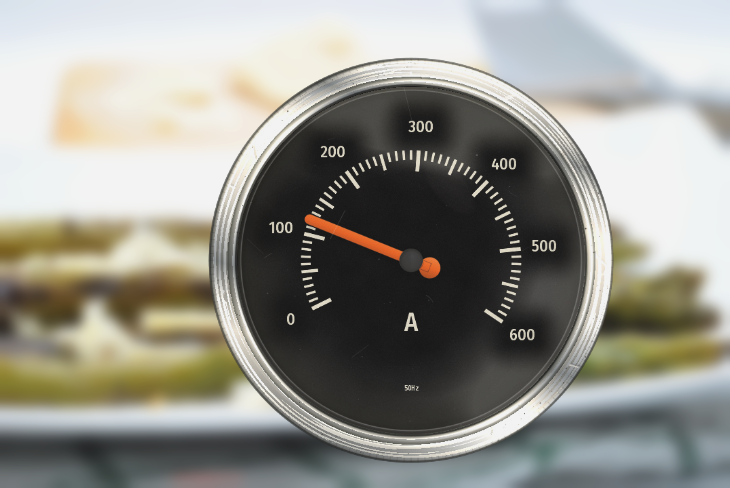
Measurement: **120** A
